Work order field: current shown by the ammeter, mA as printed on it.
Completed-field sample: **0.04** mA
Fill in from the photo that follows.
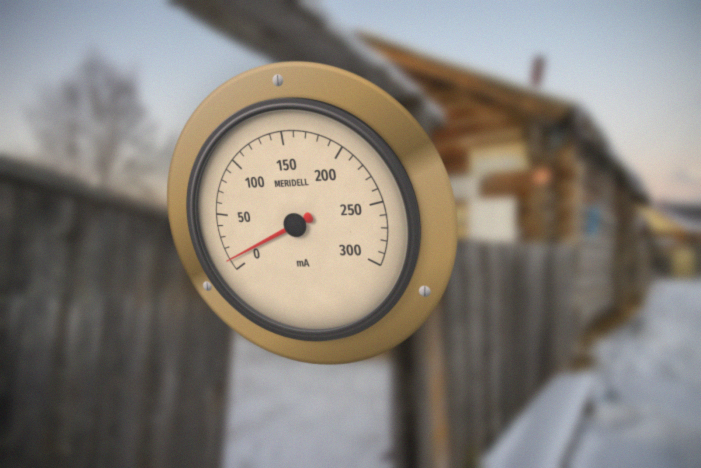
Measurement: **10** mA
